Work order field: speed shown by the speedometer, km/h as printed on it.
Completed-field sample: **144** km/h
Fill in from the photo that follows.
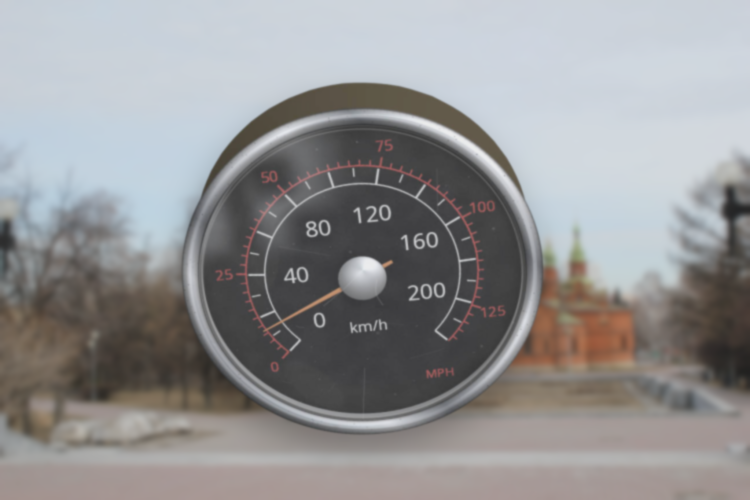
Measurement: **15** km/h
